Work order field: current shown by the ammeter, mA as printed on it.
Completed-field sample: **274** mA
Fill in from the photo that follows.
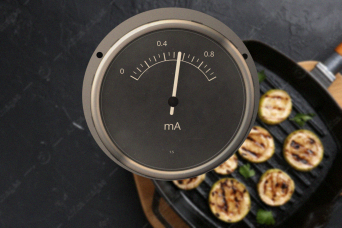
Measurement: **0.55** mA
